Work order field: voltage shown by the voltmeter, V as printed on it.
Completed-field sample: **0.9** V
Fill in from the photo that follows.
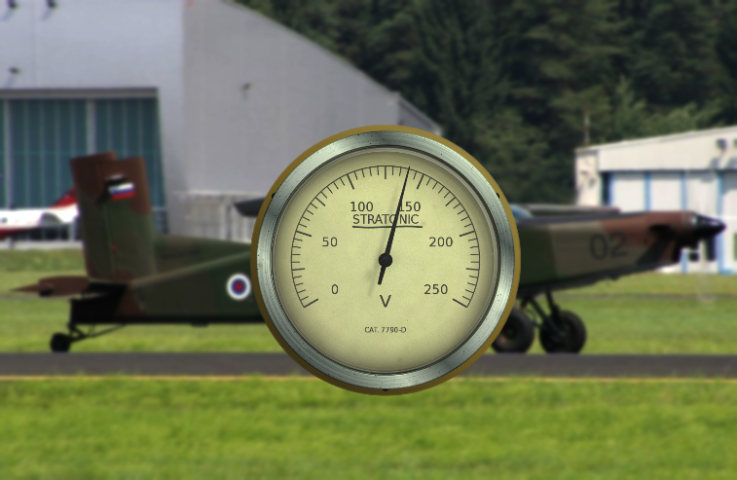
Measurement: **140** V
